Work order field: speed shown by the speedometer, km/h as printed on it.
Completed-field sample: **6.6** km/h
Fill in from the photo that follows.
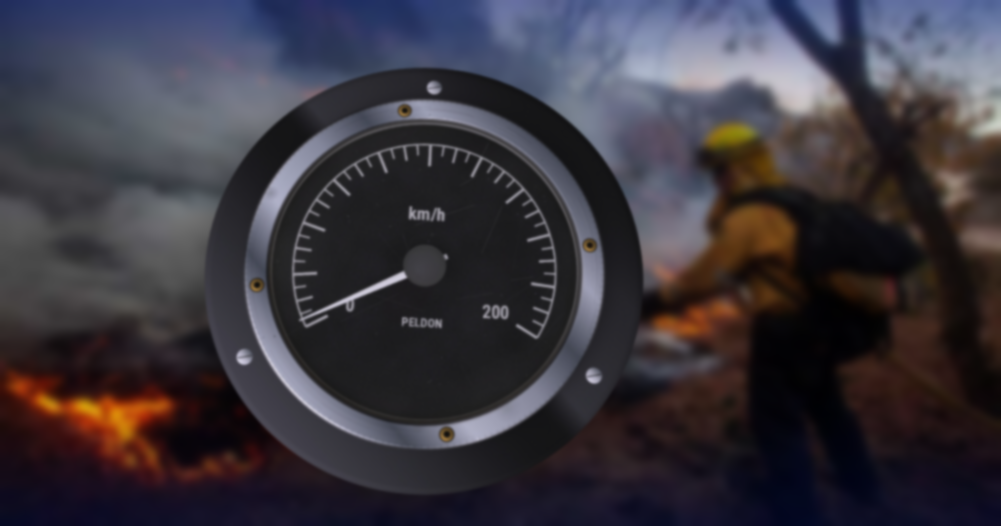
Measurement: **2.5** km/h
